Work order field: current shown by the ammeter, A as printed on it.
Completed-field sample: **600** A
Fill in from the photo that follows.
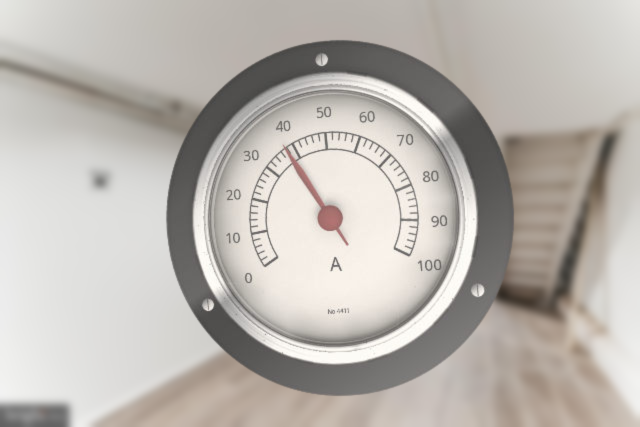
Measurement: **38** A
